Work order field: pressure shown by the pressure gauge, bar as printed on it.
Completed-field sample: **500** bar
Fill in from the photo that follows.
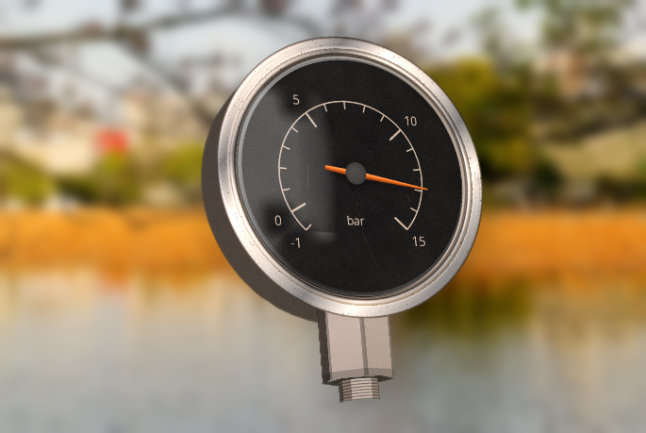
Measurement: **13** bar
